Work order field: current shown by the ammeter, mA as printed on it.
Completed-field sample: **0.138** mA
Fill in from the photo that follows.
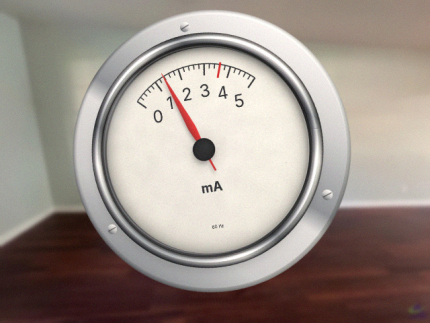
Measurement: **1.4** mA
